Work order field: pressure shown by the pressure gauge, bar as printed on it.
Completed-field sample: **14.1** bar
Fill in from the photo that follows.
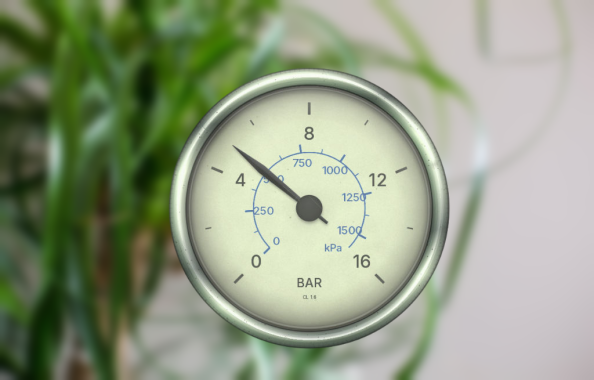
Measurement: **5** bar
